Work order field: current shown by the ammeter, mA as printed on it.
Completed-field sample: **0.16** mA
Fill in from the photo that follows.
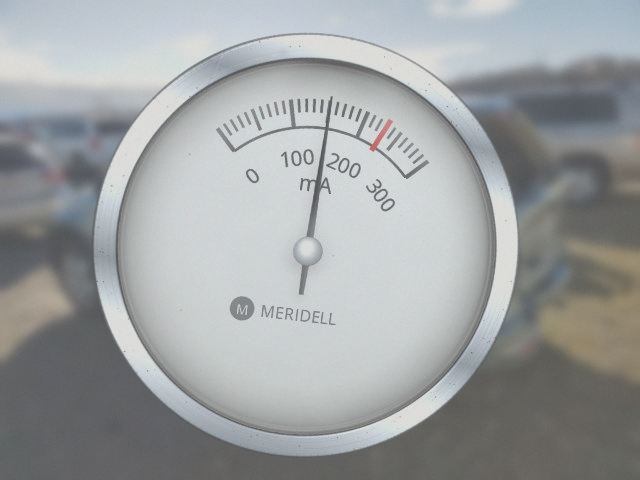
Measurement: **150** mA
